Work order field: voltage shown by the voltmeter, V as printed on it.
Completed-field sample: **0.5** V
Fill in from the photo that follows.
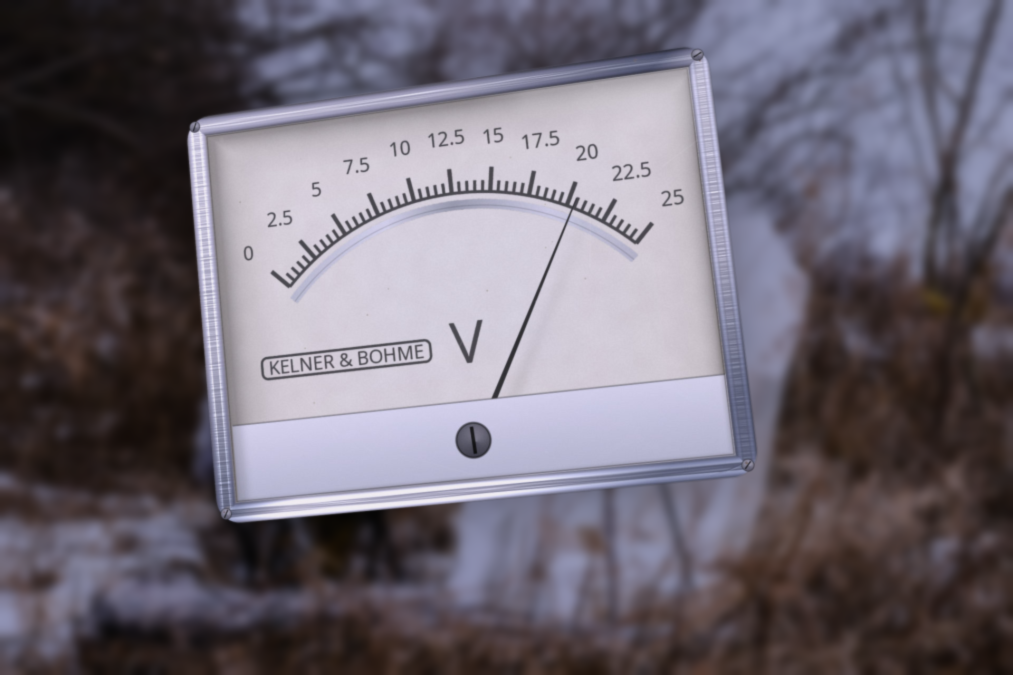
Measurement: **20.5** V
